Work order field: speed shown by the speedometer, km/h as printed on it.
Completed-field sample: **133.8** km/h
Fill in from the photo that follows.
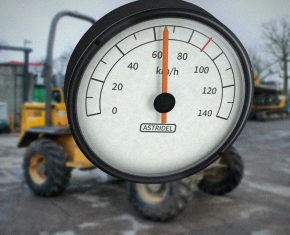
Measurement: **65** km/h
